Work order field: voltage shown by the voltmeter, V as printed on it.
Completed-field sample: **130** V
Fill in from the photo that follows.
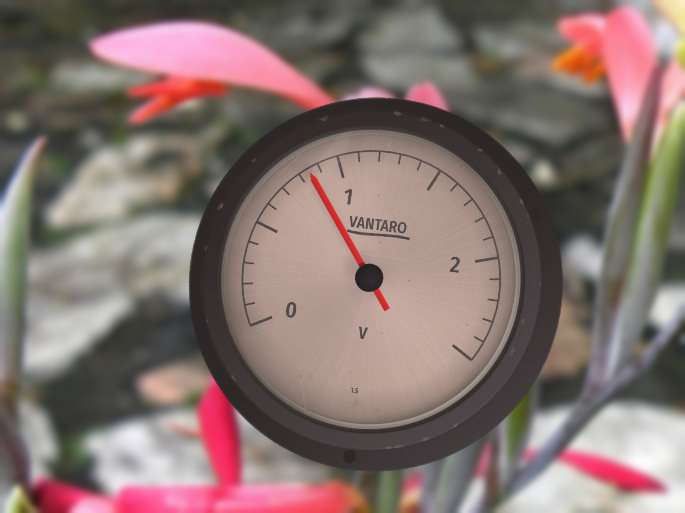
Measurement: **0.85** V
